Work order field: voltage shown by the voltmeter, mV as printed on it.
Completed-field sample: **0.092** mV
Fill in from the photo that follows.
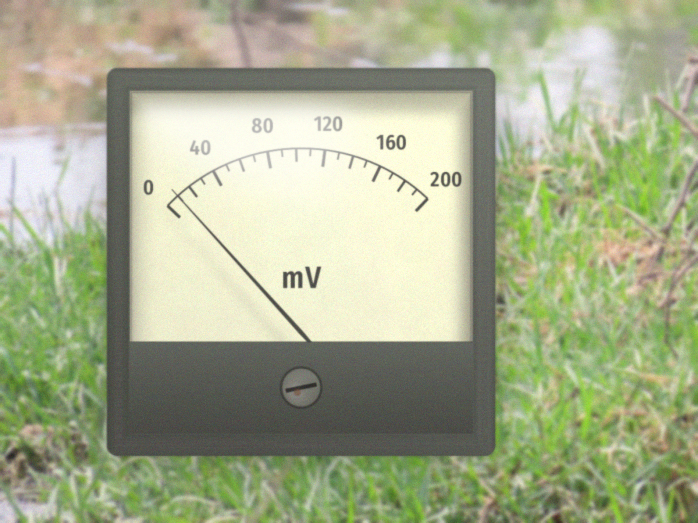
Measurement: **10** mV
